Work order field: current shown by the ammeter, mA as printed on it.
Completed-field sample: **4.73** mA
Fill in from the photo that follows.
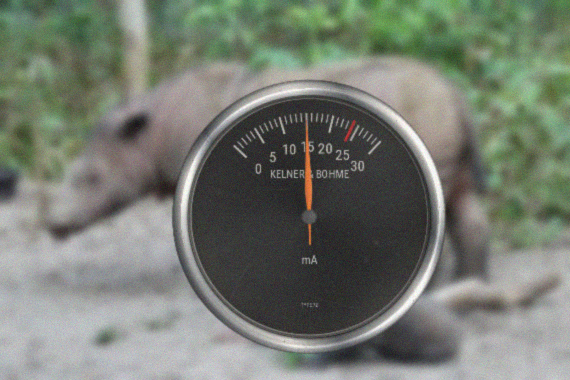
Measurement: **15** mA
